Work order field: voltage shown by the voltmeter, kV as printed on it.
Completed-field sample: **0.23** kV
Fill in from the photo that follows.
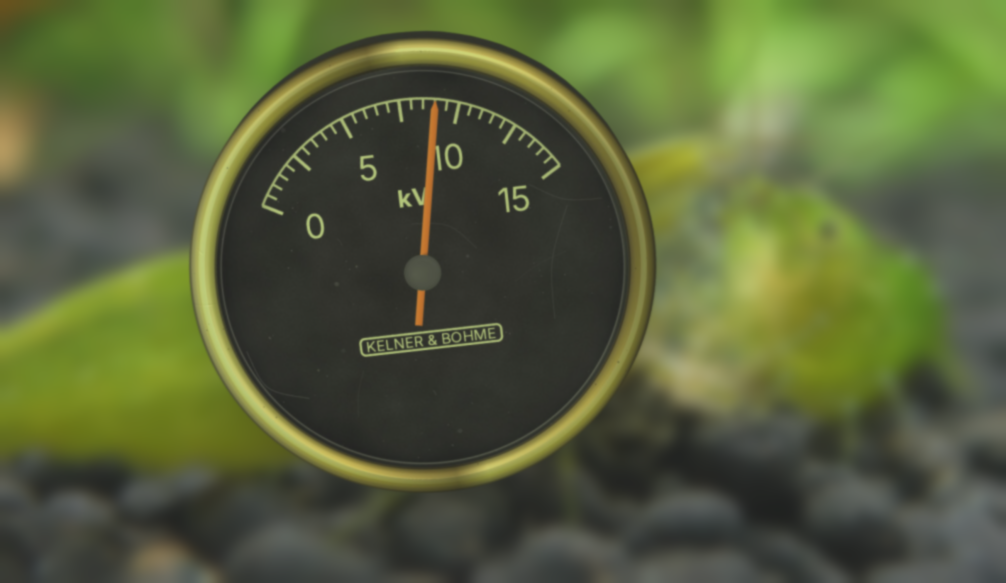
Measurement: **9** kV
